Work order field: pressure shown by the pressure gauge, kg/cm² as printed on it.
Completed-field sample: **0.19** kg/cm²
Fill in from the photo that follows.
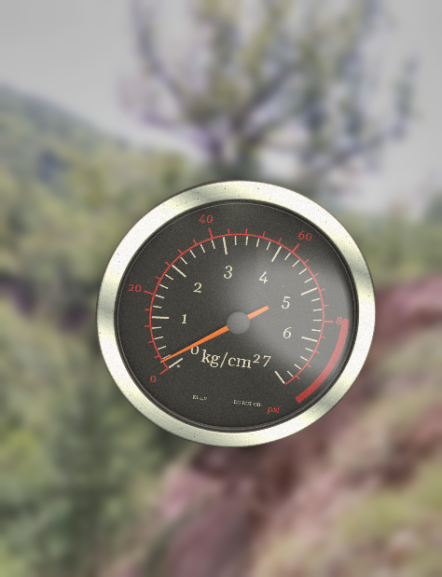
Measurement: **0.2** kg/cm²
